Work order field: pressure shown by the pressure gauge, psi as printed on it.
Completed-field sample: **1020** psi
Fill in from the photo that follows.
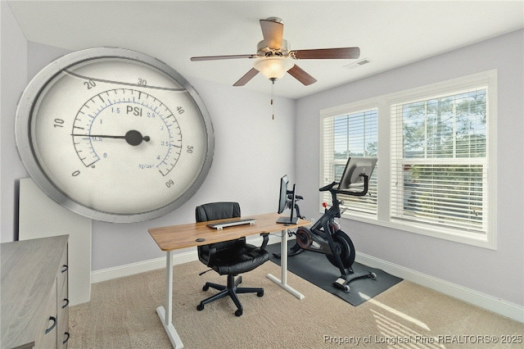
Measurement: **8** psi
